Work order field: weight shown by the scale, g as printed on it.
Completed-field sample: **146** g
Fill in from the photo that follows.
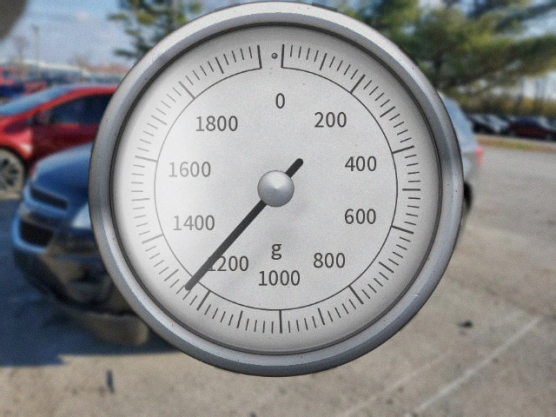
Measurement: **1250** g
